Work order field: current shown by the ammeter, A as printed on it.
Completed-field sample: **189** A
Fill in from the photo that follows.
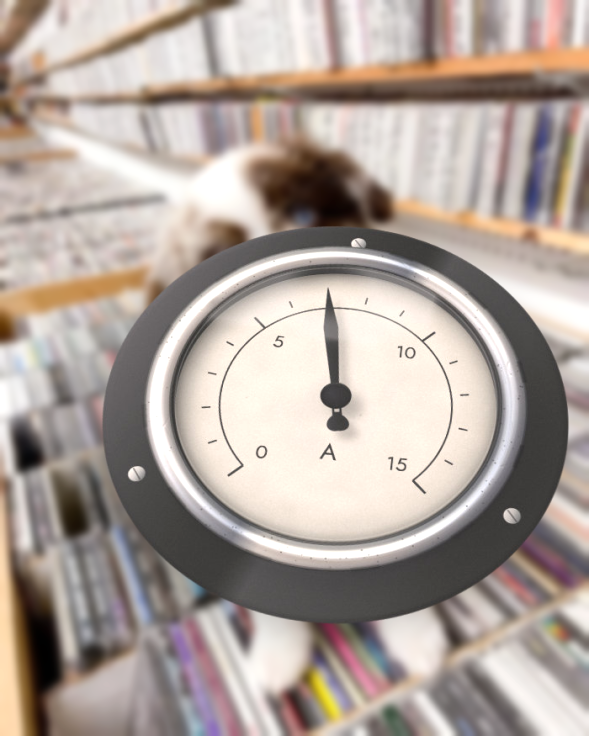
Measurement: **7** A
